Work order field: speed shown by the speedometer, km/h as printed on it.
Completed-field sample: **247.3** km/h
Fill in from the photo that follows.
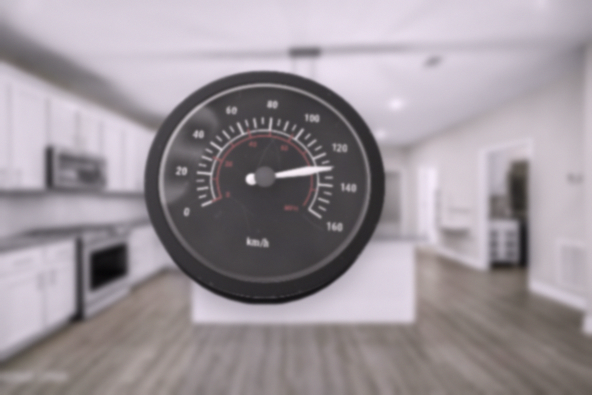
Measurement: **130** km/h
